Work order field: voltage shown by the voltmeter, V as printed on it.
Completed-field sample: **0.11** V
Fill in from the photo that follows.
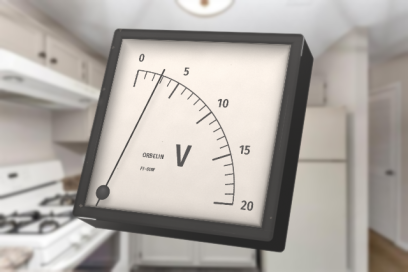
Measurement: **3** V
